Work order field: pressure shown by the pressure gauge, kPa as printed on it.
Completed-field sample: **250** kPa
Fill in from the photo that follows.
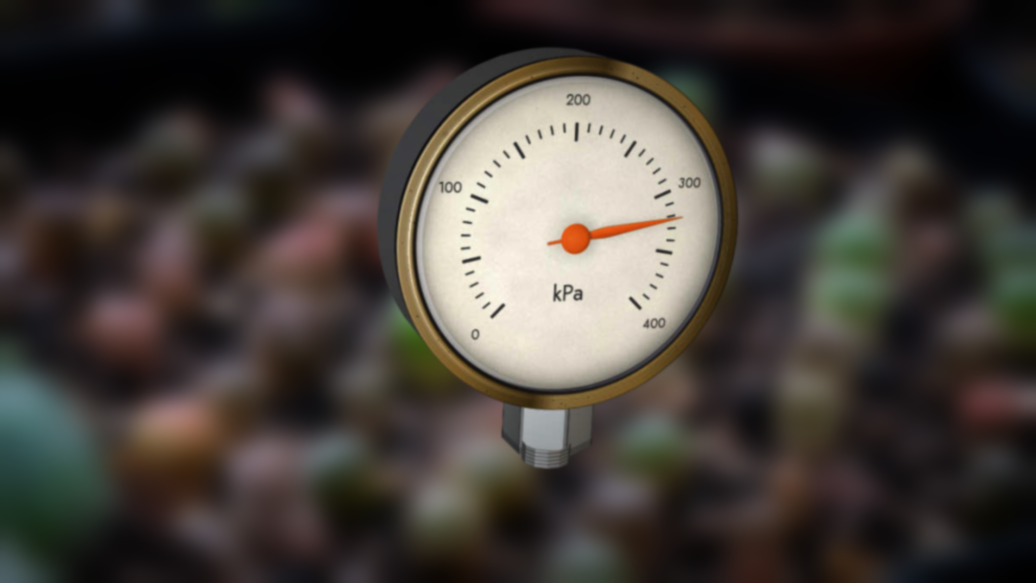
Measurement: **320** kPa
